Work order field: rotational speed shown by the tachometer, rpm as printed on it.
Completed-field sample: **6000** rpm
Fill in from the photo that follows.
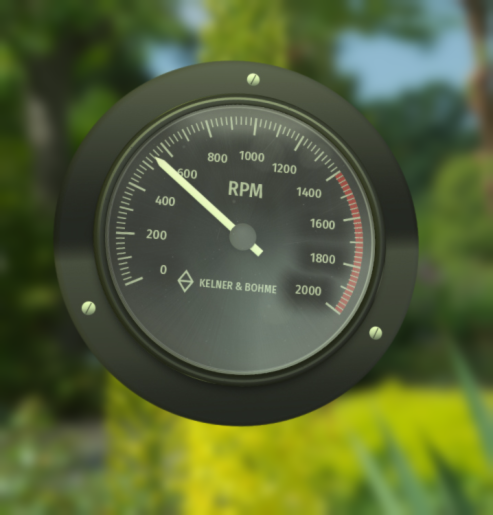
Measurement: **540** rpm
